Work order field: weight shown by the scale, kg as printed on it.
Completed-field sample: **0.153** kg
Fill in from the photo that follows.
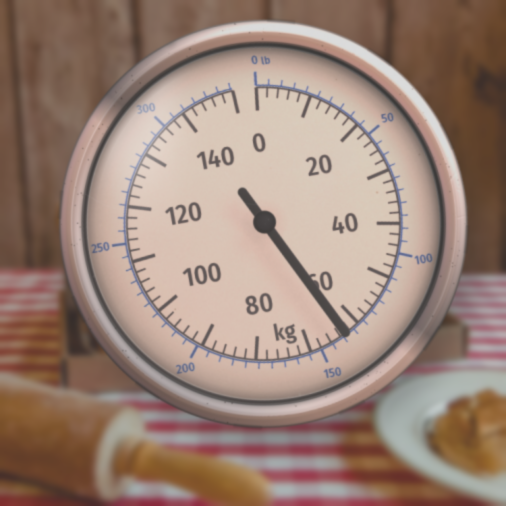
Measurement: **63** kg
